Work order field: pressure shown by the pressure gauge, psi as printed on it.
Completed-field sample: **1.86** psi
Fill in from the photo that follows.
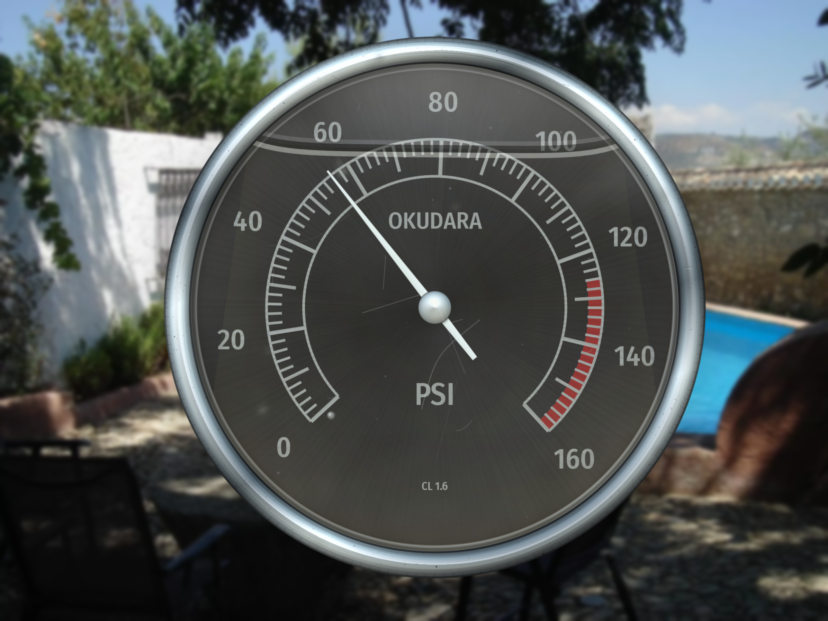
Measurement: **56** psi
